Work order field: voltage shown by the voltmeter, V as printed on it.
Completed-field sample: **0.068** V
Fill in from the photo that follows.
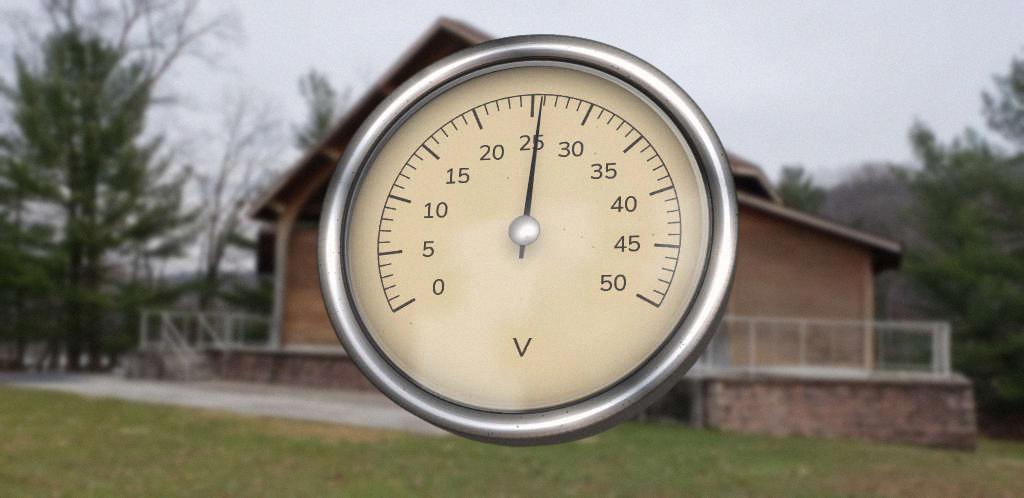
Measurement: **26** V
